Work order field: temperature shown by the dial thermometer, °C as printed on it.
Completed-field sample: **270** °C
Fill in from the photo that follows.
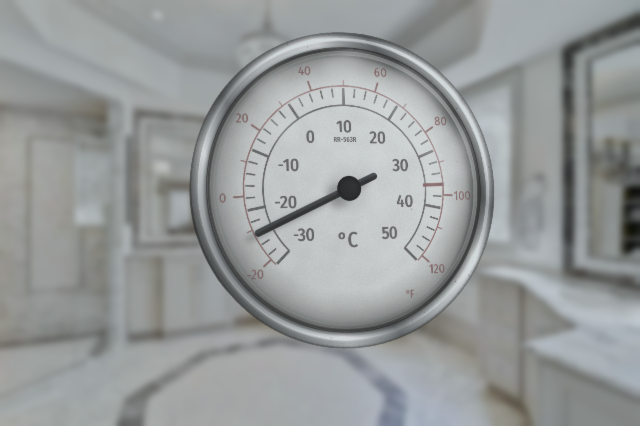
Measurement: **-24** °C
